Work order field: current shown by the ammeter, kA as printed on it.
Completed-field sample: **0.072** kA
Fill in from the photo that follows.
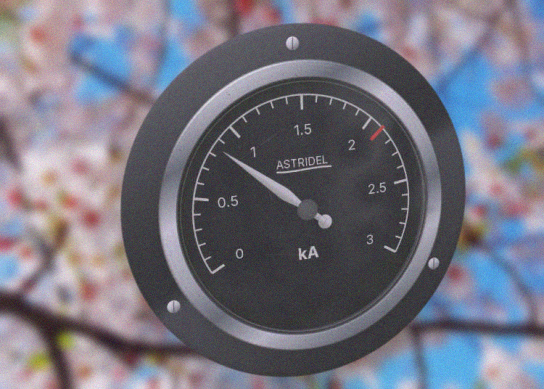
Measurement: **0.85** kA
